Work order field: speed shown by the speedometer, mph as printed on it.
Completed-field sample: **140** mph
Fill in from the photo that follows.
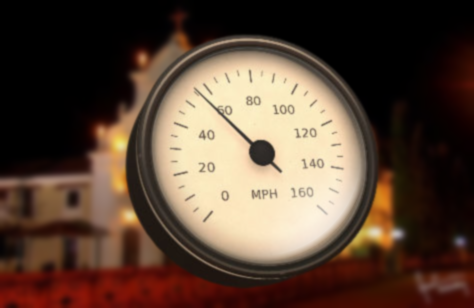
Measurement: **55** mph
